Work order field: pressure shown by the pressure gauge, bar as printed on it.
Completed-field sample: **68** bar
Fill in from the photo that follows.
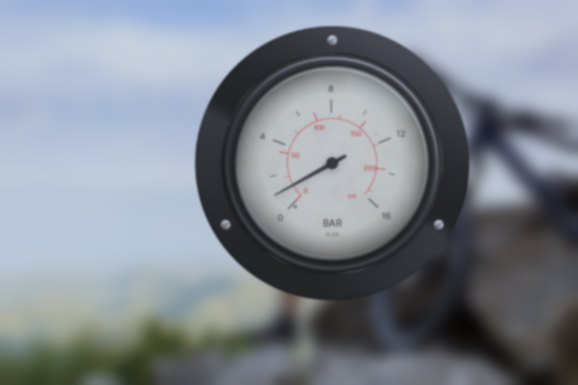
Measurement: **1** bar
